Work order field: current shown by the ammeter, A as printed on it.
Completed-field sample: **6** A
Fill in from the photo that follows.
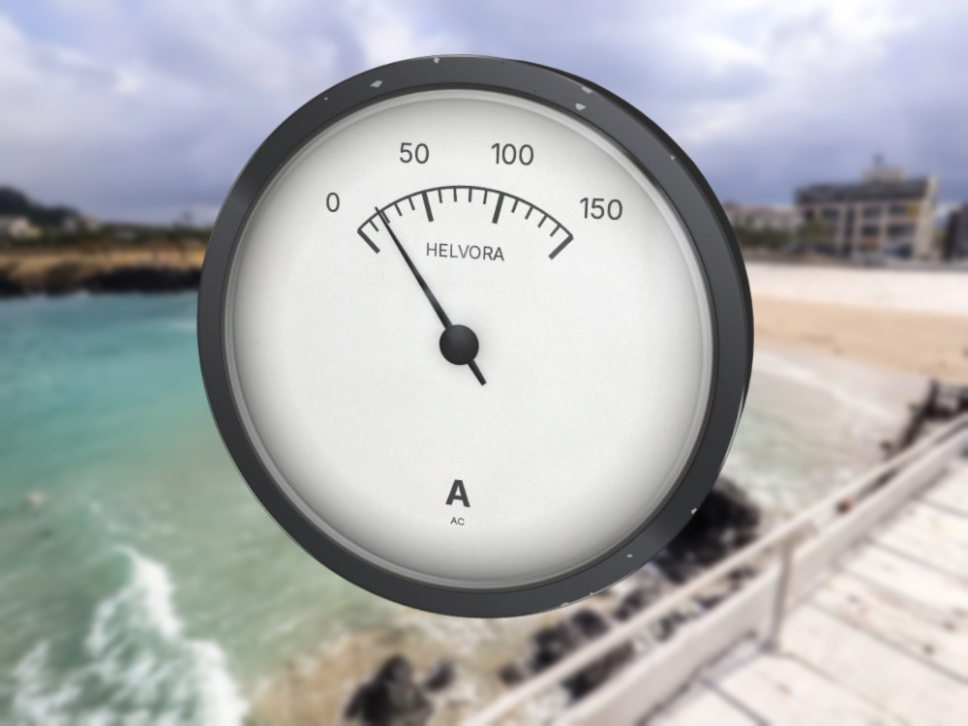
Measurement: **20** A
